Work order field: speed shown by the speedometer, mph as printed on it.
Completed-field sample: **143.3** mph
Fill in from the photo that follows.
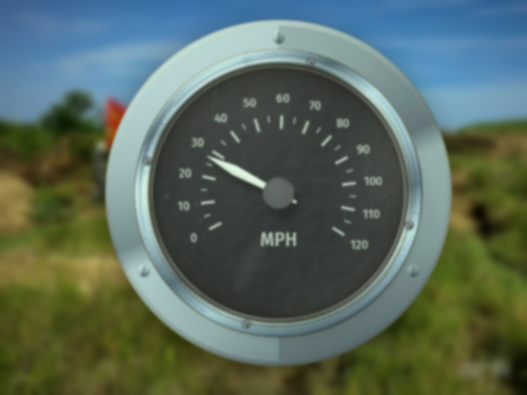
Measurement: **27.5** mph
